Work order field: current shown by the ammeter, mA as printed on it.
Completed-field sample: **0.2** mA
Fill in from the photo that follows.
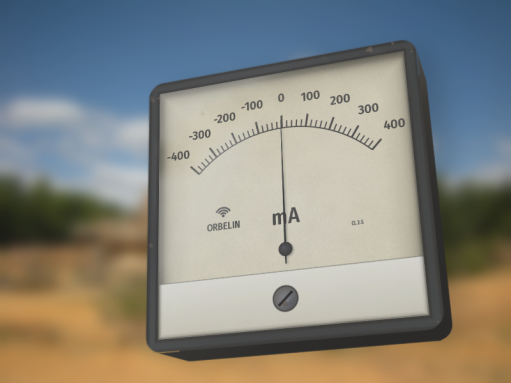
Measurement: **0** mA
